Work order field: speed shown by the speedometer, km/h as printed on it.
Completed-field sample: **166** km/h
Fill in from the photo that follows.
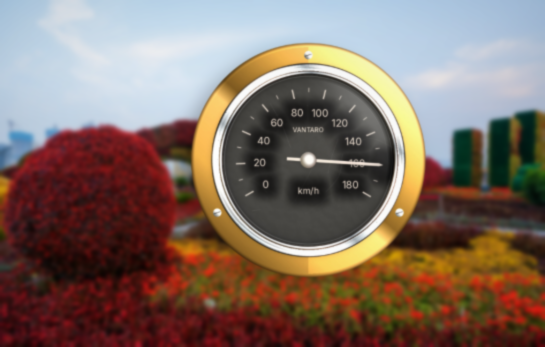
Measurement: **160** km/h
